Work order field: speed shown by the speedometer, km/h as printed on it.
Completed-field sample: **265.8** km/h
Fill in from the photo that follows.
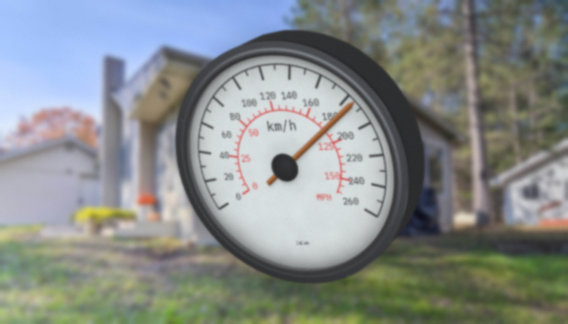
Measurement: **185** km/h
